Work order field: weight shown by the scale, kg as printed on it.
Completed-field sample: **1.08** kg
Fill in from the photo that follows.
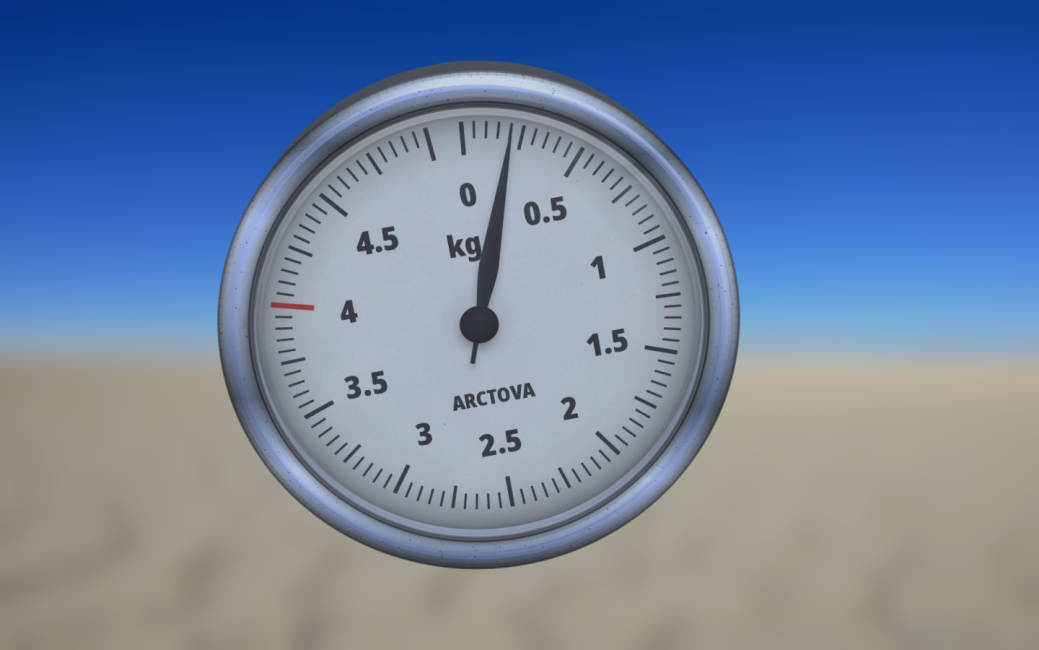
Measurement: **0.2** kg
